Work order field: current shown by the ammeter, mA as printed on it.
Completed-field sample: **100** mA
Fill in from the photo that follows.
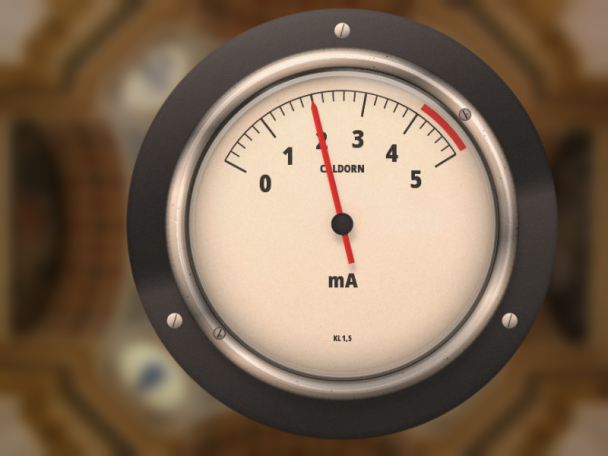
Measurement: **2** mA
